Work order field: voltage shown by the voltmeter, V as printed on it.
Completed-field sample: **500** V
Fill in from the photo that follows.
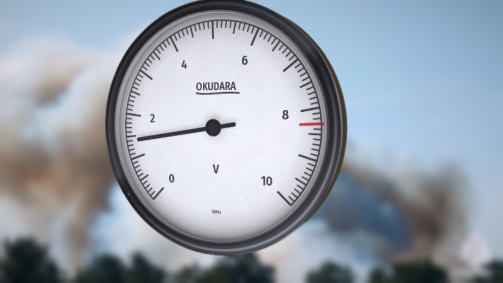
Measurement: **1.4** V
